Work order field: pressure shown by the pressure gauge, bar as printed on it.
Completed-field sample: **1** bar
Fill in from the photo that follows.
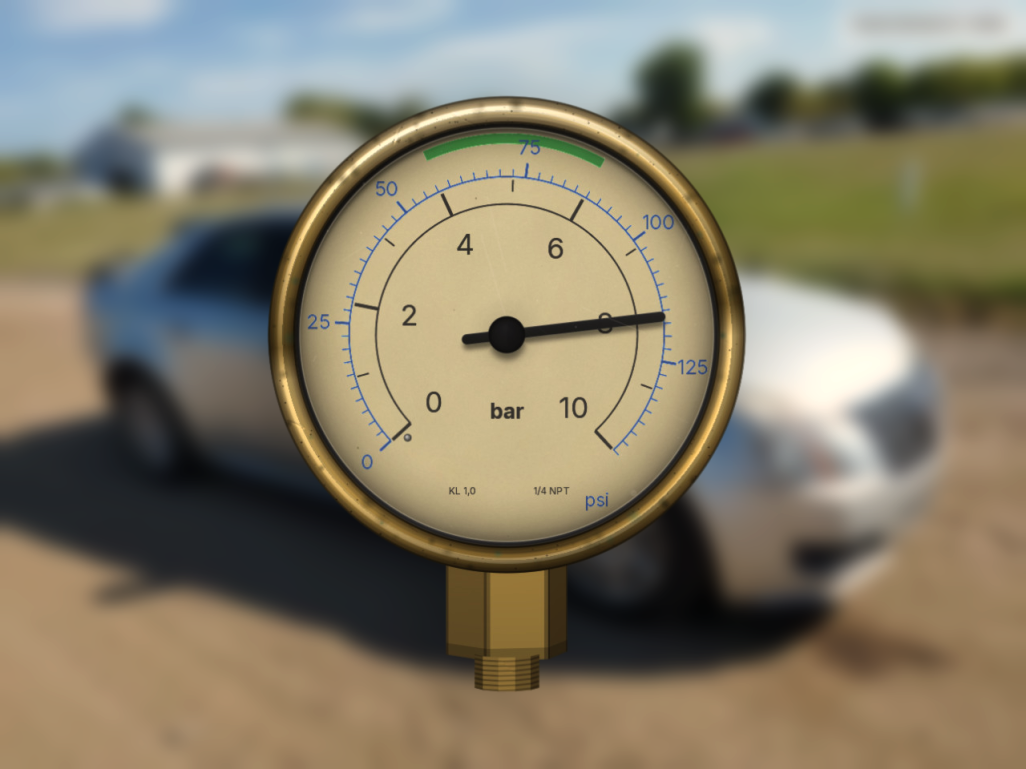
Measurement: **8** bar
